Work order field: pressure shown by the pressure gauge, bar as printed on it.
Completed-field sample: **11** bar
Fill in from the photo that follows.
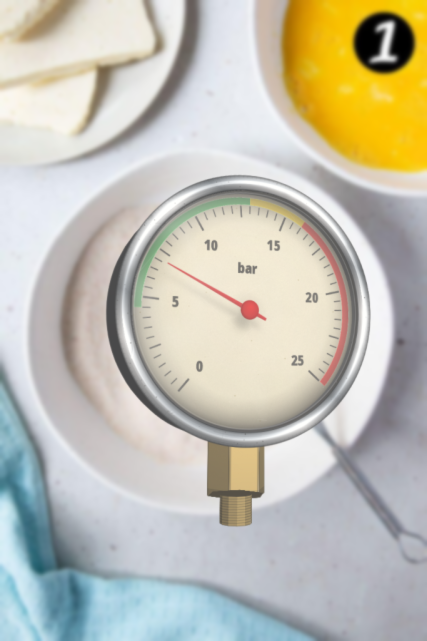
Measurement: **7** bar
